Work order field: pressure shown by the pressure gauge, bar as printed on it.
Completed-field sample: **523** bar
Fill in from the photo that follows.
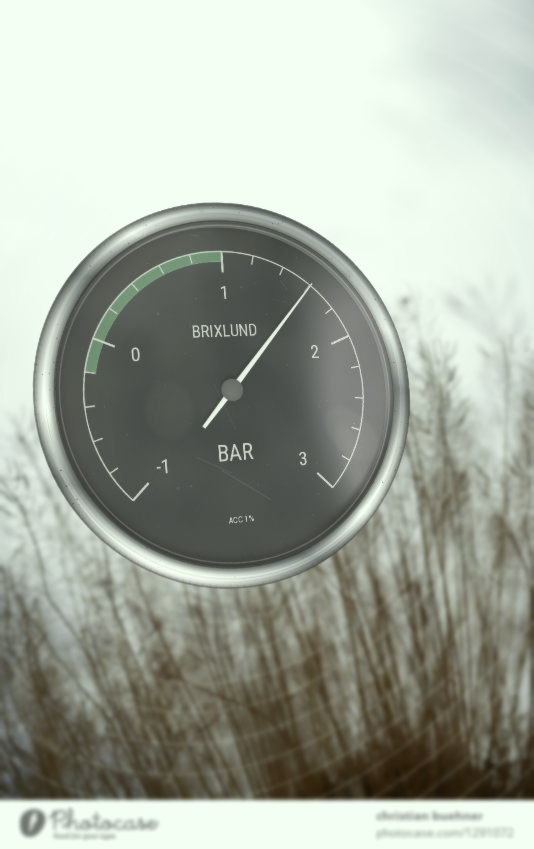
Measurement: **1.6** bar
